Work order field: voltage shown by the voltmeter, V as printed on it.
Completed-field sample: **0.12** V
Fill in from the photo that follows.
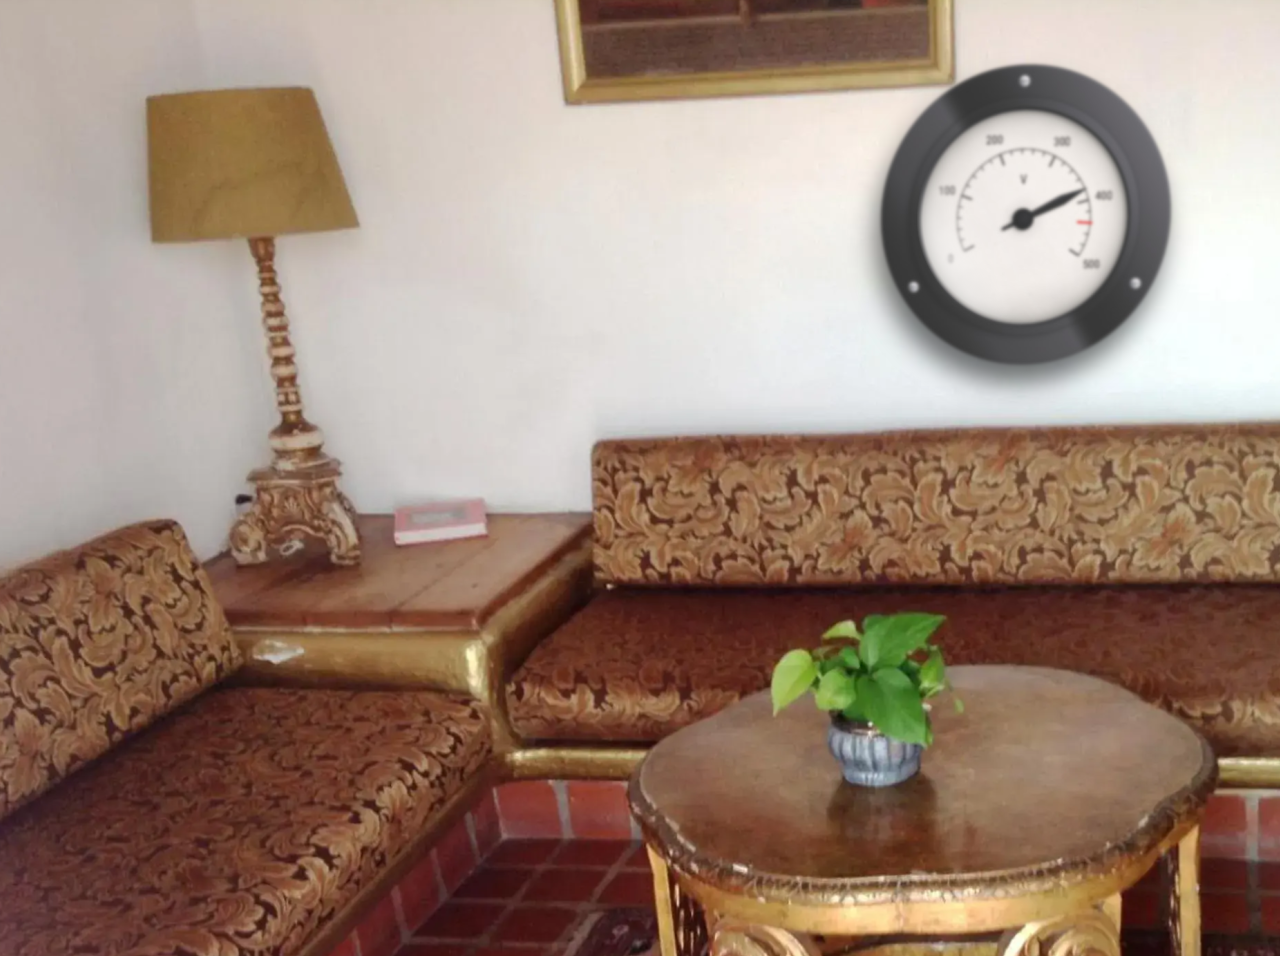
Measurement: **380** V
